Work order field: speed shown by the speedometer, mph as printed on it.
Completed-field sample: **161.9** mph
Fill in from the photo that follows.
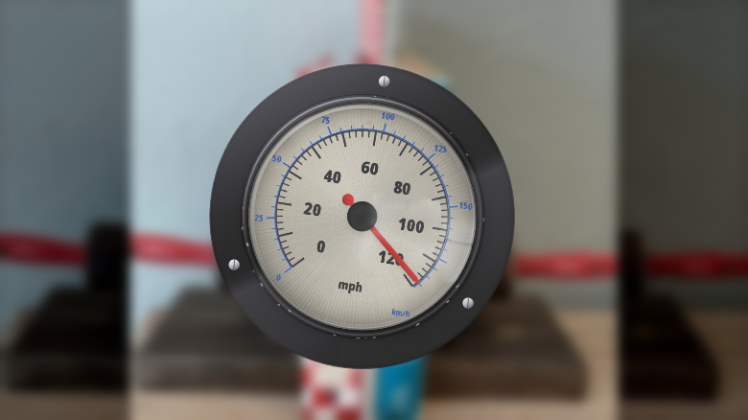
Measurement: **118** mph
